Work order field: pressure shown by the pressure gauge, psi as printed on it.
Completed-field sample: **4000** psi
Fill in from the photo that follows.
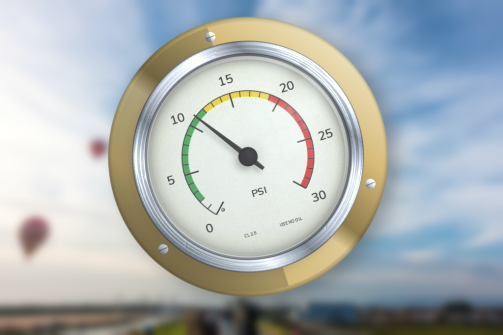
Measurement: **11** psi
